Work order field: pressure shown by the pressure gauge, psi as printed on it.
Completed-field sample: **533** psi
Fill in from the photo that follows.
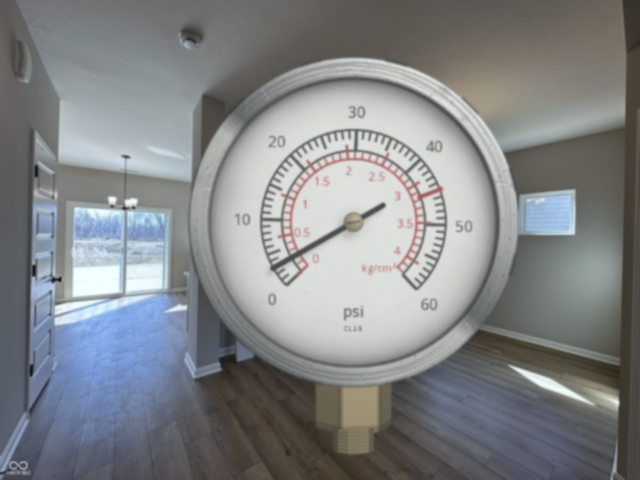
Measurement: **3** psi
